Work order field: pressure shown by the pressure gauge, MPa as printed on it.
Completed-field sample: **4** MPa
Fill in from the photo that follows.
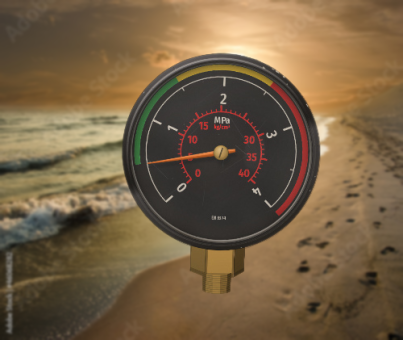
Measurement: **0.5** MPa
